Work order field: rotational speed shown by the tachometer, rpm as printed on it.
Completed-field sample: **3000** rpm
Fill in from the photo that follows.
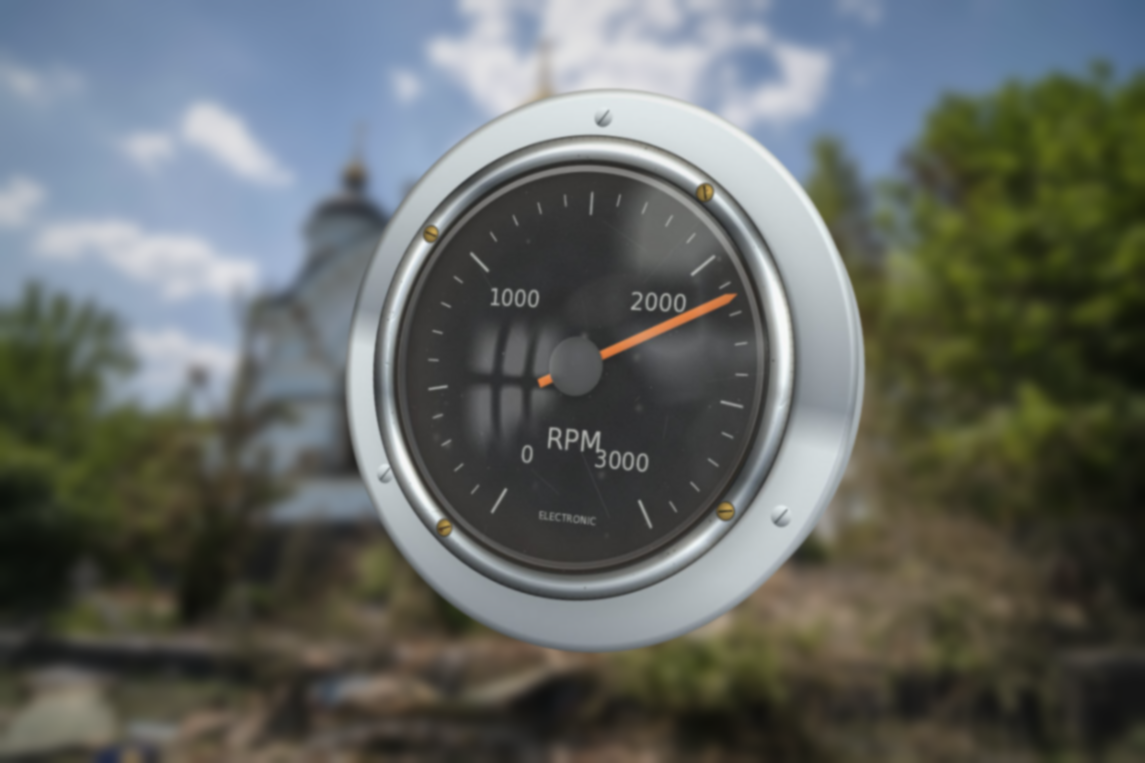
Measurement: **2150** rpm
